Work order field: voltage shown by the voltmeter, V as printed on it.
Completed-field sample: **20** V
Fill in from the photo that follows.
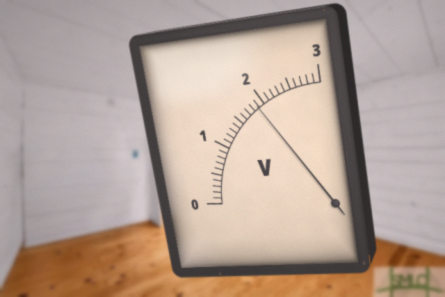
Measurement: **1.9** V
